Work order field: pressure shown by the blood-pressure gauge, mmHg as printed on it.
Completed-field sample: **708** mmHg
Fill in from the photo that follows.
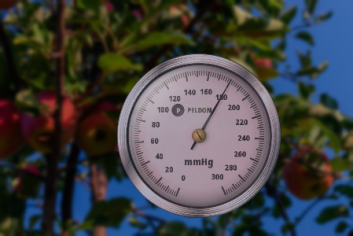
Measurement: **180** mmHg
